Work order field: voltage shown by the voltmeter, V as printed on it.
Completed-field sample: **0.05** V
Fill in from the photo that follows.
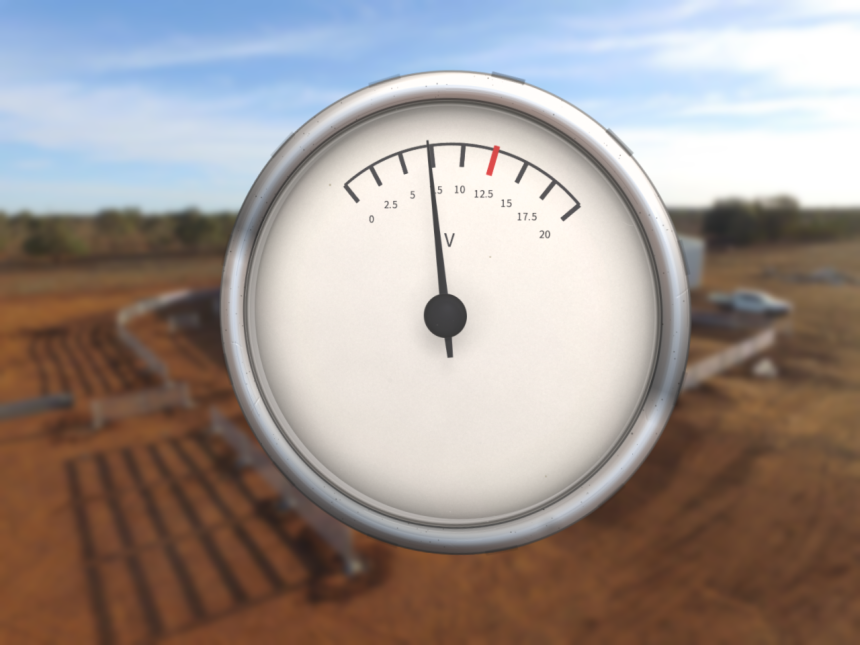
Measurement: **7.5** V
